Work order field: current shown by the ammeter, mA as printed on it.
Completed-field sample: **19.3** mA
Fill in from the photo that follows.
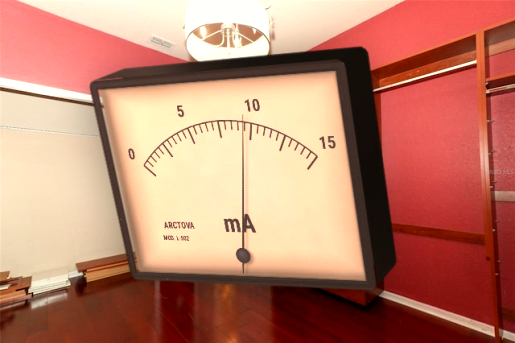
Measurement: **9.5** mA
